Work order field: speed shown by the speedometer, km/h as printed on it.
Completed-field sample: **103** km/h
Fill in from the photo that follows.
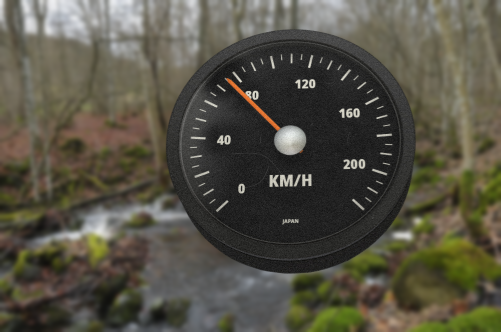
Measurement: **75** km/h
